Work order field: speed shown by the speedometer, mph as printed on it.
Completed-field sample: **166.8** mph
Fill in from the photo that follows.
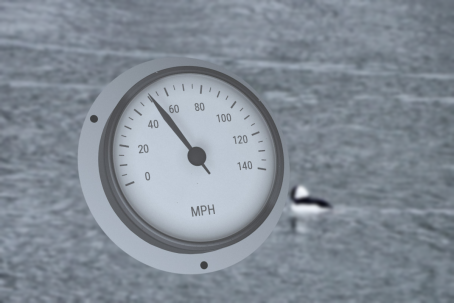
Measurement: **50** mph
